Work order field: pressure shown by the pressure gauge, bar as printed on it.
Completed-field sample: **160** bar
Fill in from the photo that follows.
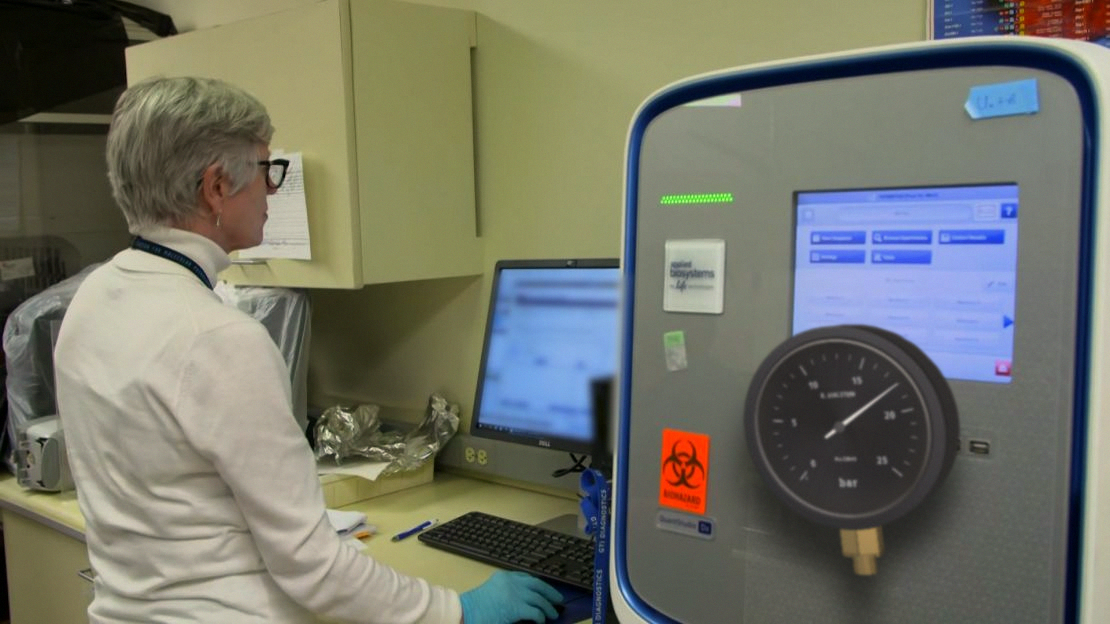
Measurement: **18** bar
